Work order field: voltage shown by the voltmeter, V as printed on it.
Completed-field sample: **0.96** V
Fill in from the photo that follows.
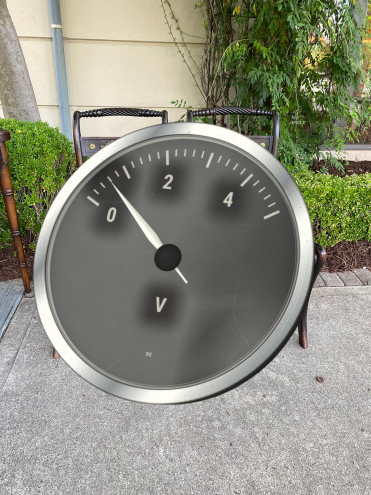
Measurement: **0.6** V
